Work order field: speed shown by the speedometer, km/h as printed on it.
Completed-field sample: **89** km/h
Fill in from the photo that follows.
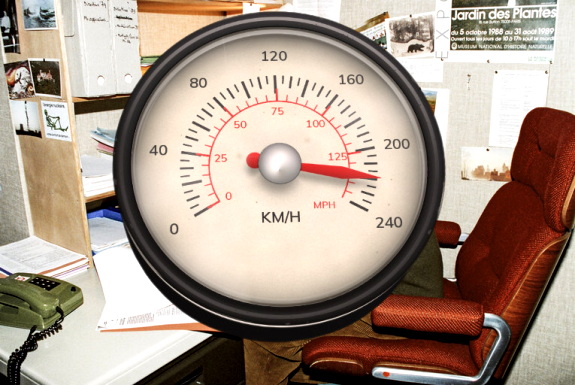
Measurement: **220** km/h
